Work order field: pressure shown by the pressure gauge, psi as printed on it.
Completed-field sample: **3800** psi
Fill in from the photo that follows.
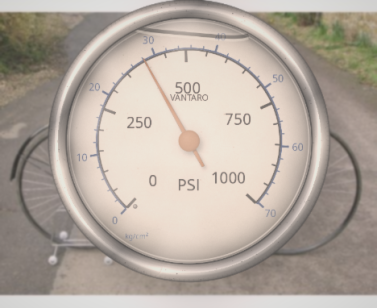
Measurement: **400** psi
